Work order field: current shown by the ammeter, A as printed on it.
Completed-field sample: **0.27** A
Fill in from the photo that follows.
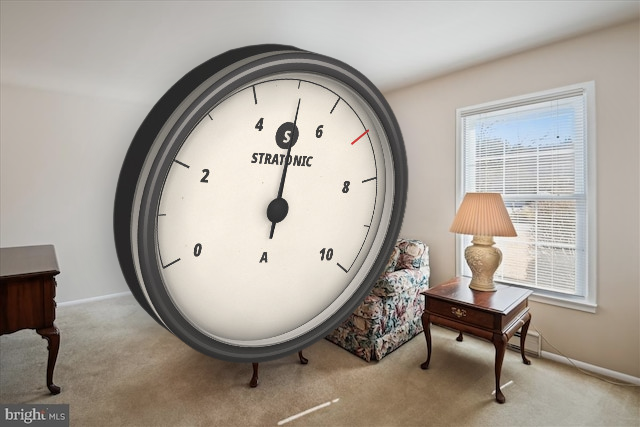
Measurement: **5** A
